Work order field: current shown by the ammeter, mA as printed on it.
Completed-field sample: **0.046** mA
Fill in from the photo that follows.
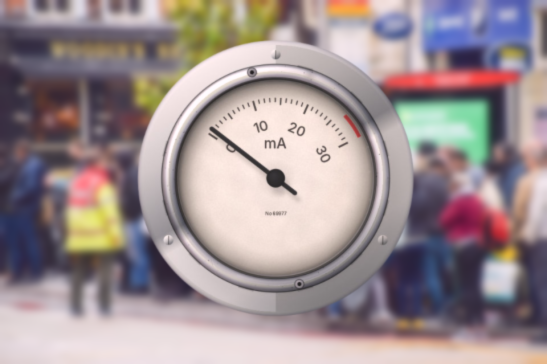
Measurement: **1** mA
